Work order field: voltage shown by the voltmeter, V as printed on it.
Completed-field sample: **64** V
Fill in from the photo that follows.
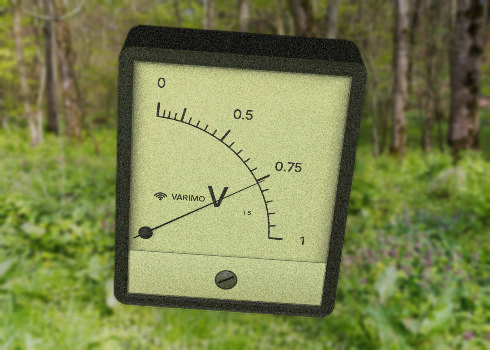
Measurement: **0.75** V
